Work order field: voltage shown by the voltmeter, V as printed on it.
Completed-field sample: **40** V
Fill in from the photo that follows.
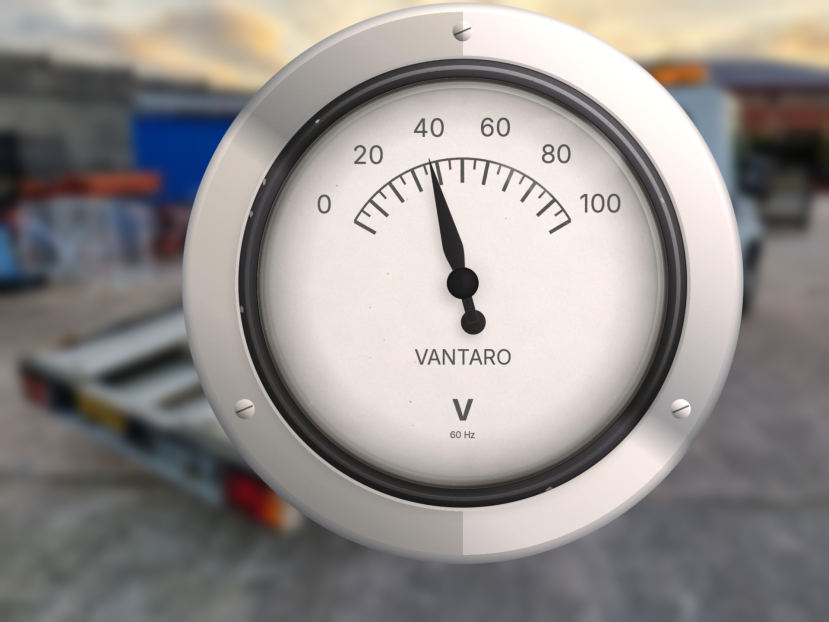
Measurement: **37.5** V
